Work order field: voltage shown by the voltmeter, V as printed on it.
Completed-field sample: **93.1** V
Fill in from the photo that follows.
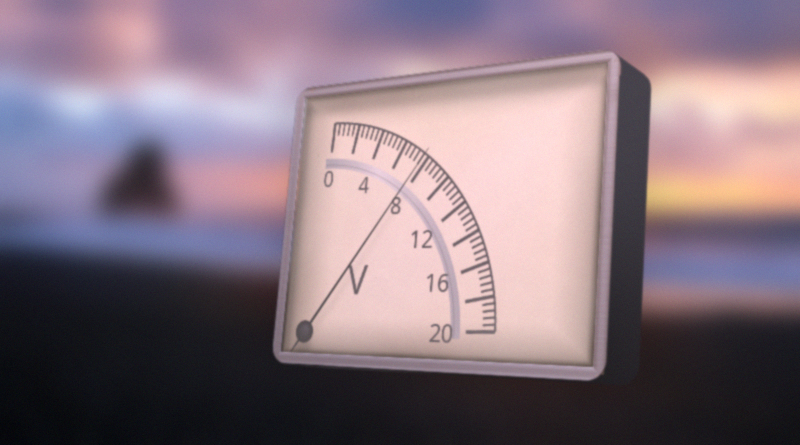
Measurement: **8** V
